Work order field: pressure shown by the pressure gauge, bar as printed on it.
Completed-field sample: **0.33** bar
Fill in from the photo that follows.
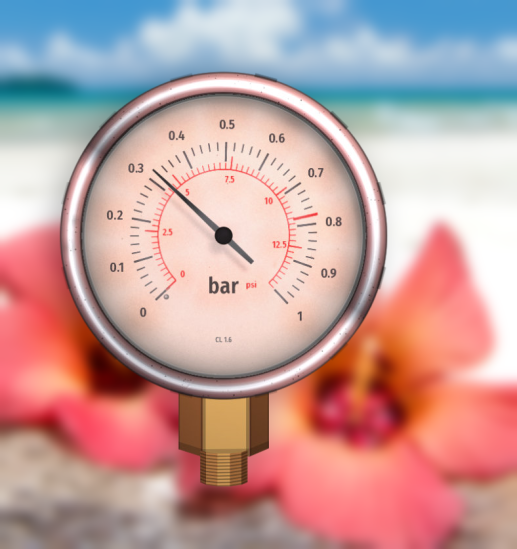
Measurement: **0.32** bar
